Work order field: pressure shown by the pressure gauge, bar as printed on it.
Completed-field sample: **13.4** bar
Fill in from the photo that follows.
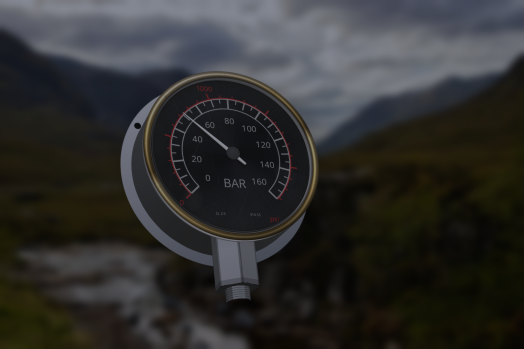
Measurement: **50** bar
